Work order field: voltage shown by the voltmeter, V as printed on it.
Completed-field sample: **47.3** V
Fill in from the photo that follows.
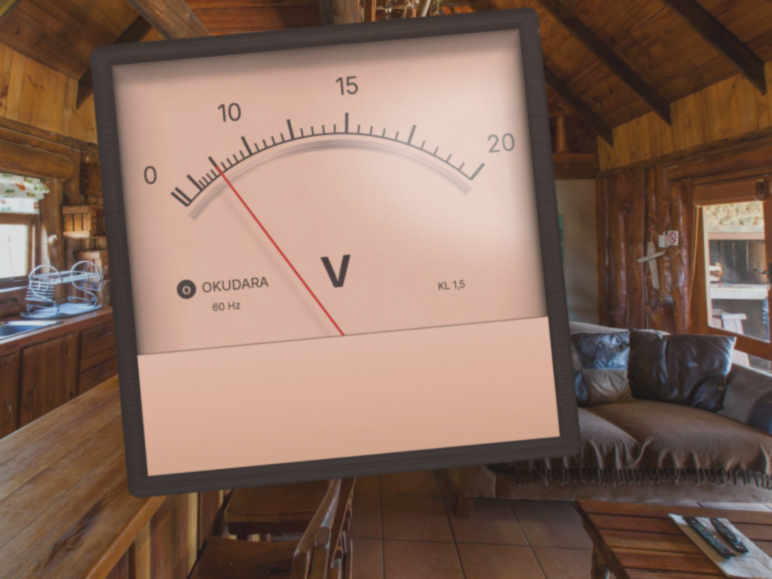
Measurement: **7.5** V
